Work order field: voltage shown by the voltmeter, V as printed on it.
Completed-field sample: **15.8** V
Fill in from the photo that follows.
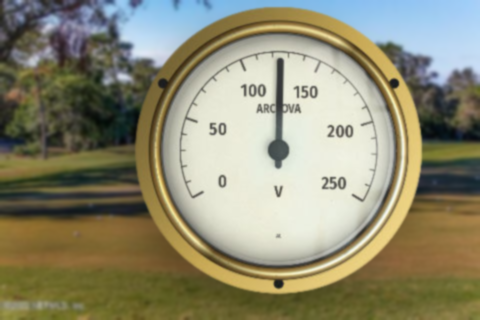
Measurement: **125** V
